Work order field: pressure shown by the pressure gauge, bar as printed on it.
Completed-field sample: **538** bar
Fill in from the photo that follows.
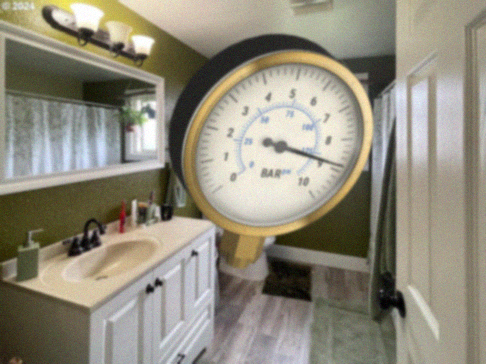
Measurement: **8.8** bar
